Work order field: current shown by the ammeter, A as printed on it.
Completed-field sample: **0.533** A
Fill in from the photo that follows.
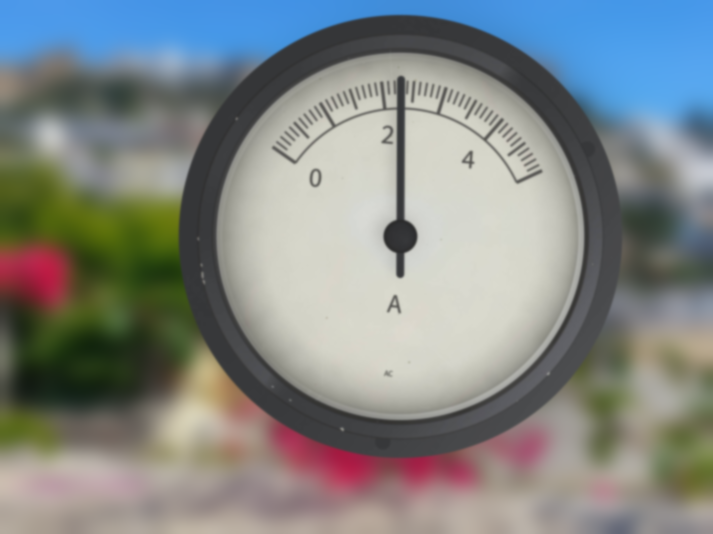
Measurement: **2.3** A
